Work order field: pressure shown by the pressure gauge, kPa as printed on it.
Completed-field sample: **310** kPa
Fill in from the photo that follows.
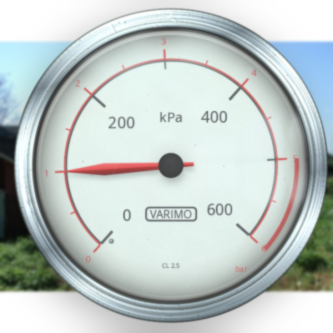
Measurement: **100** kPa
